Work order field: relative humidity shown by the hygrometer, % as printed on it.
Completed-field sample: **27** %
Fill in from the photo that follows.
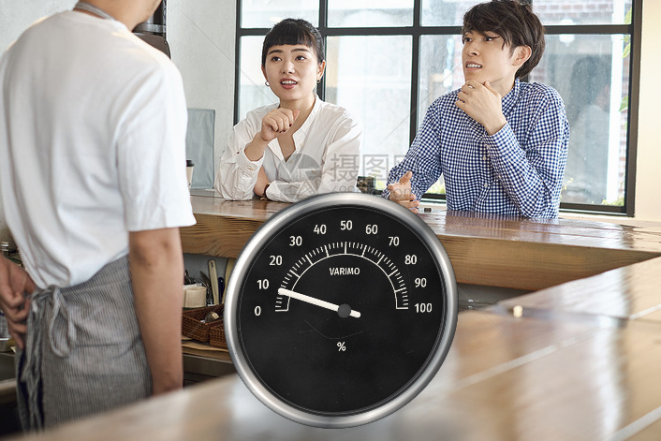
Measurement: **10** %
